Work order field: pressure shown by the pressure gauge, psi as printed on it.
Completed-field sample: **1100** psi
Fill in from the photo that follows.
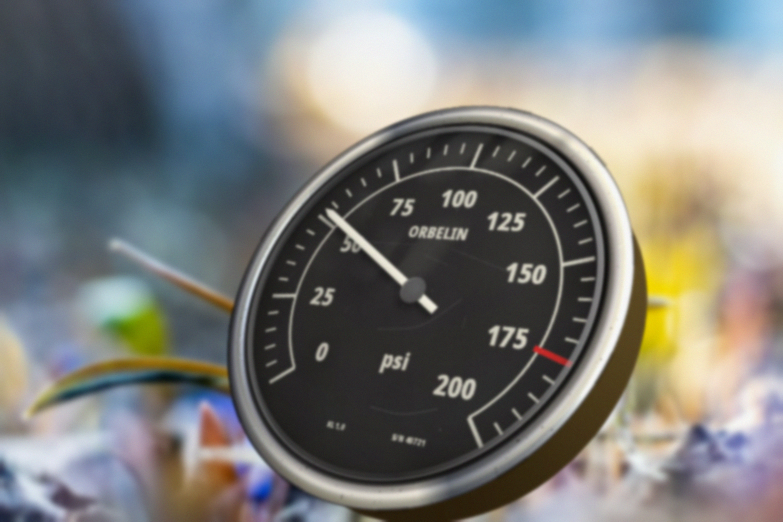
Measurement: **52.5** psi
